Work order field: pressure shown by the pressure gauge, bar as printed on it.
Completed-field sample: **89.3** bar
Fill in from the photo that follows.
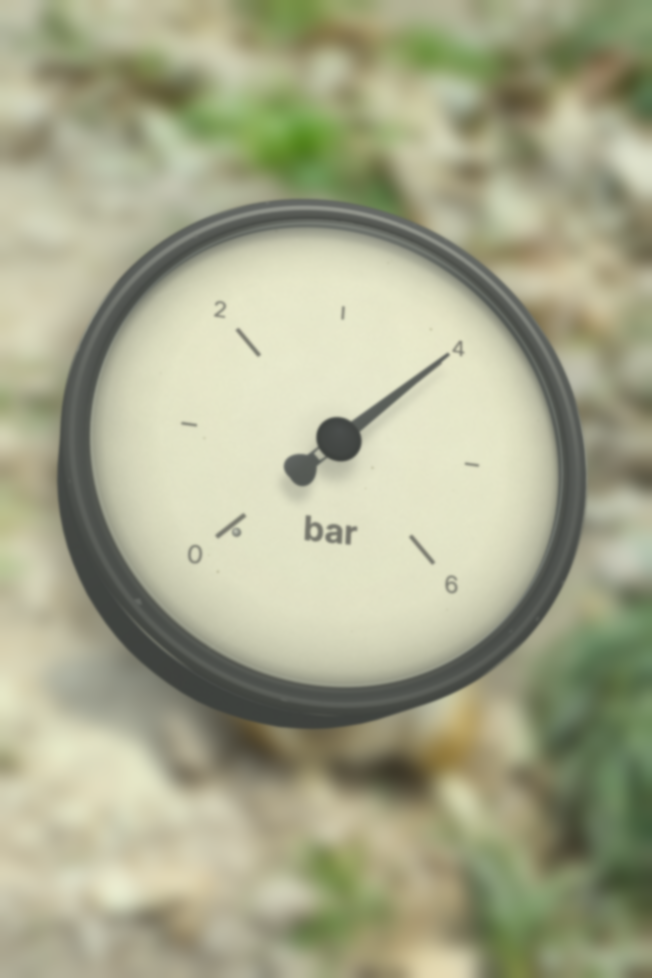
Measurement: **4** bar
